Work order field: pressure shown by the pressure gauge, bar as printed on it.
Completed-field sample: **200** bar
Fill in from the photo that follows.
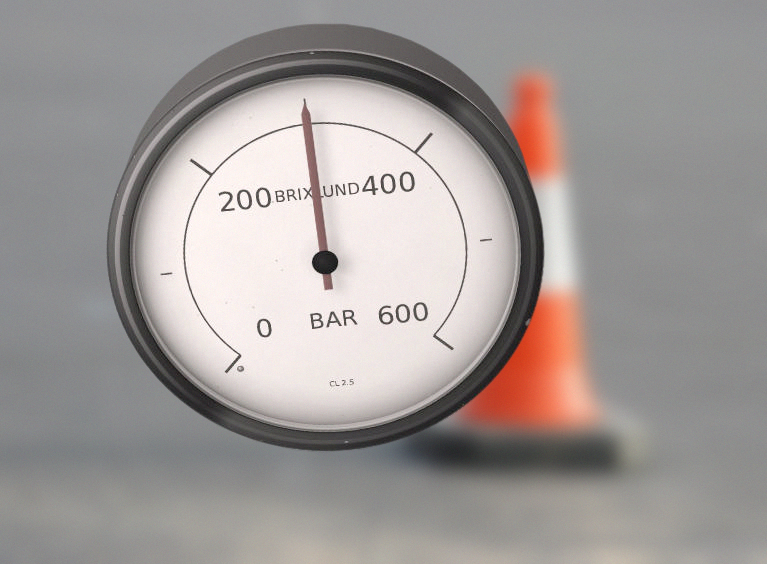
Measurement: **300** bar
